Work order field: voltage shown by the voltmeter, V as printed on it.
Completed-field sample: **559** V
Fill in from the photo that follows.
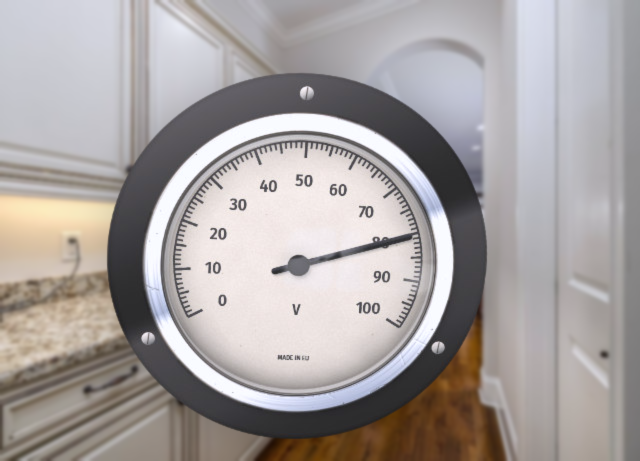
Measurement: **80** V
